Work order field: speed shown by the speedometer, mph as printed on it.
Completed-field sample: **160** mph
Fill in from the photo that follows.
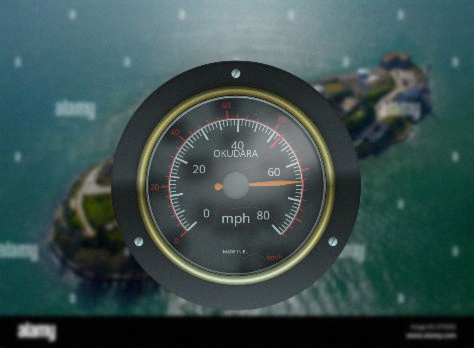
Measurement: **65** mph
